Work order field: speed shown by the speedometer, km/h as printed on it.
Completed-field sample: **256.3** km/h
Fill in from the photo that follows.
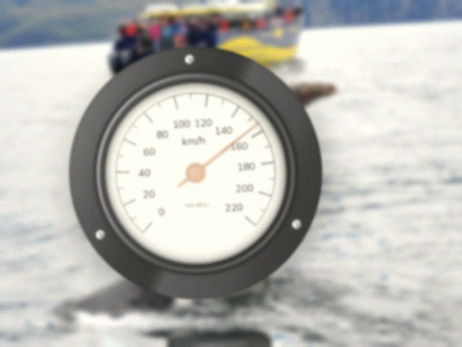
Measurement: **155** km/h
